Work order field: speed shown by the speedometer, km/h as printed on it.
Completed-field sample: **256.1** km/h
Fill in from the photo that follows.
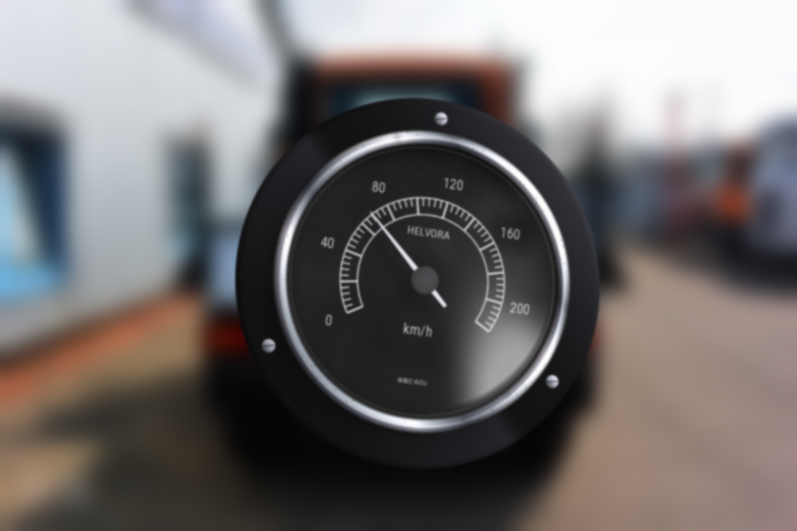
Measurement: **68** km/h
